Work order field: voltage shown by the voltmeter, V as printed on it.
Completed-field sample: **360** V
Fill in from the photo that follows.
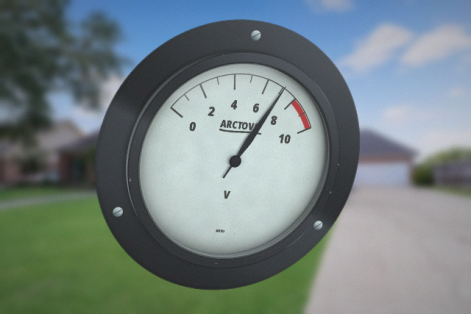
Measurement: **7** V
